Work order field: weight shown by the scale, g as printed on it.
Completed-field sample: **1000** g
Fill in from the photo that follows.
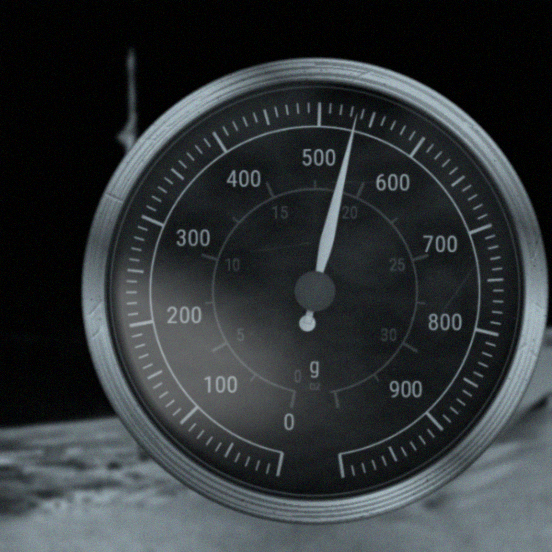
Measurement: **535** g
